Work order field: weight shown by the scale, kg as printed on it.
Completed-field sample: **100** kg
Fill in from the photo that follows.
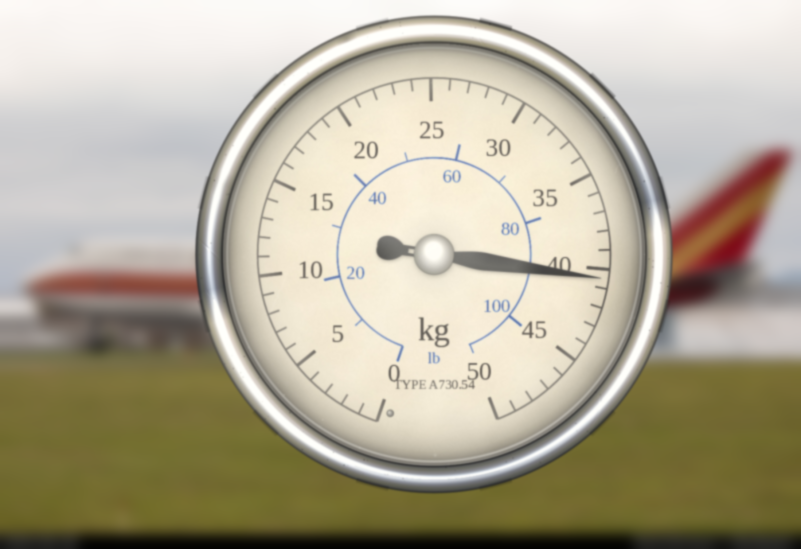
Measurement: **40.5** kg
